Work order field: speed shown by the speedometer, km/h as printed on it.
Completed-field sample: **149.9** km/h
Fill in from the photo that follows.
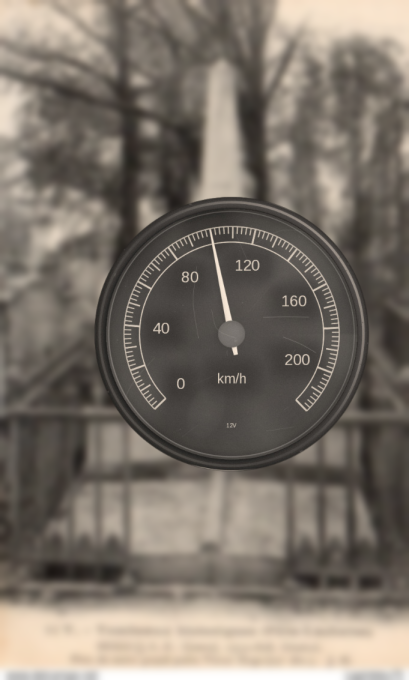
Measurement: **100** km/h
